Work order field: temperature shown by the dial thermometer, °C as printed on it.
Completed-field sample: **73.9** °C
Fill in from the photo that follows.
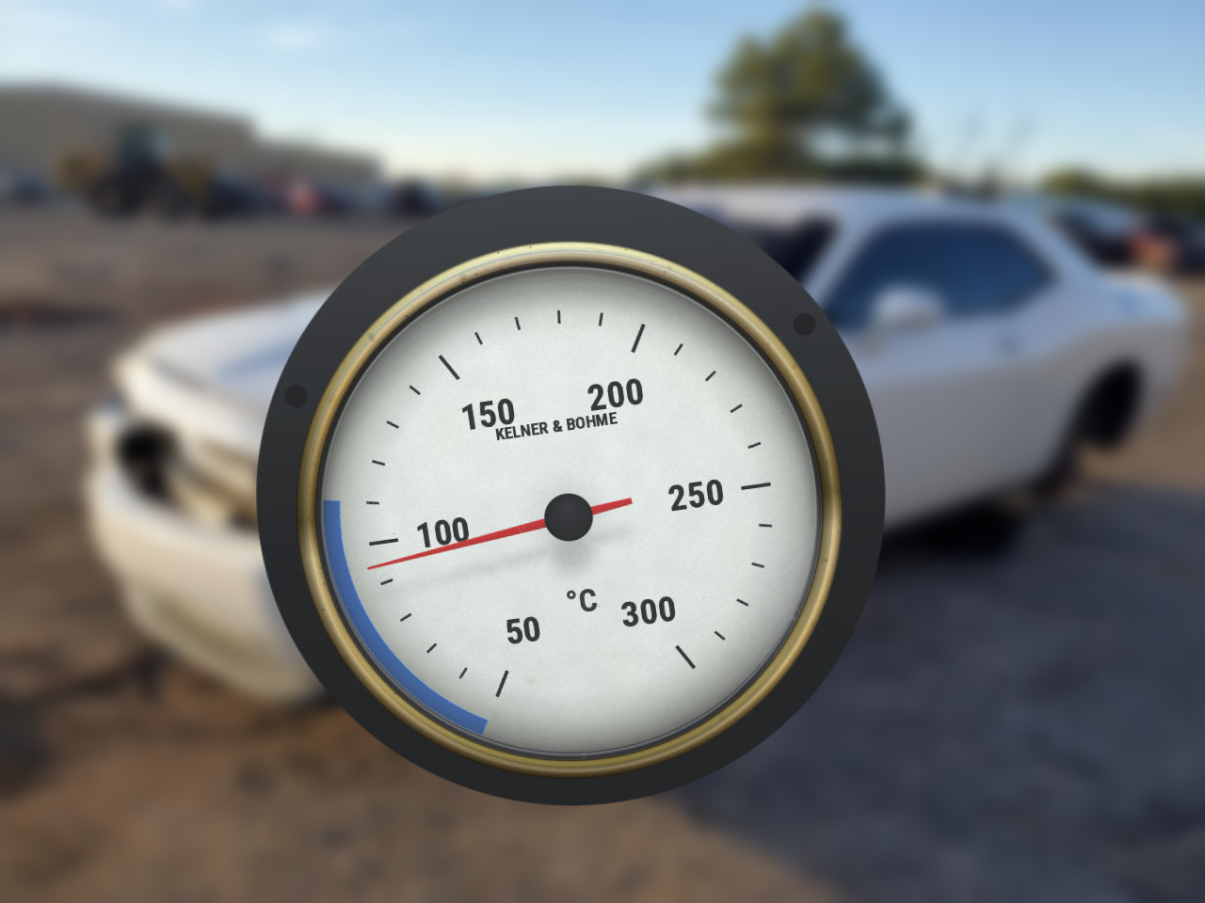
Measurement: **95** °C
